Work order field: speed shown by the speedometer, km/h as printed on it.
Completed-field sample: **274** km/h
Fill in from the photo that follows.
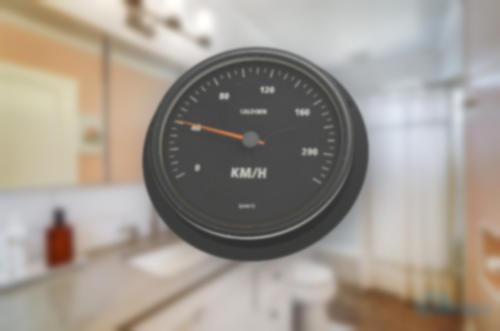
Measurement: **40** km/h
